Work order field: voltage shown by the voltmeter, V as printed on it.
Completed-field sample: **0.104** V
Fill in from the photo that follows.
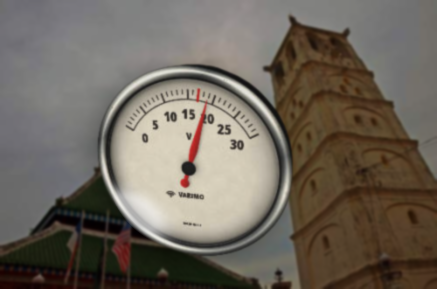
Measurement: **19** V
